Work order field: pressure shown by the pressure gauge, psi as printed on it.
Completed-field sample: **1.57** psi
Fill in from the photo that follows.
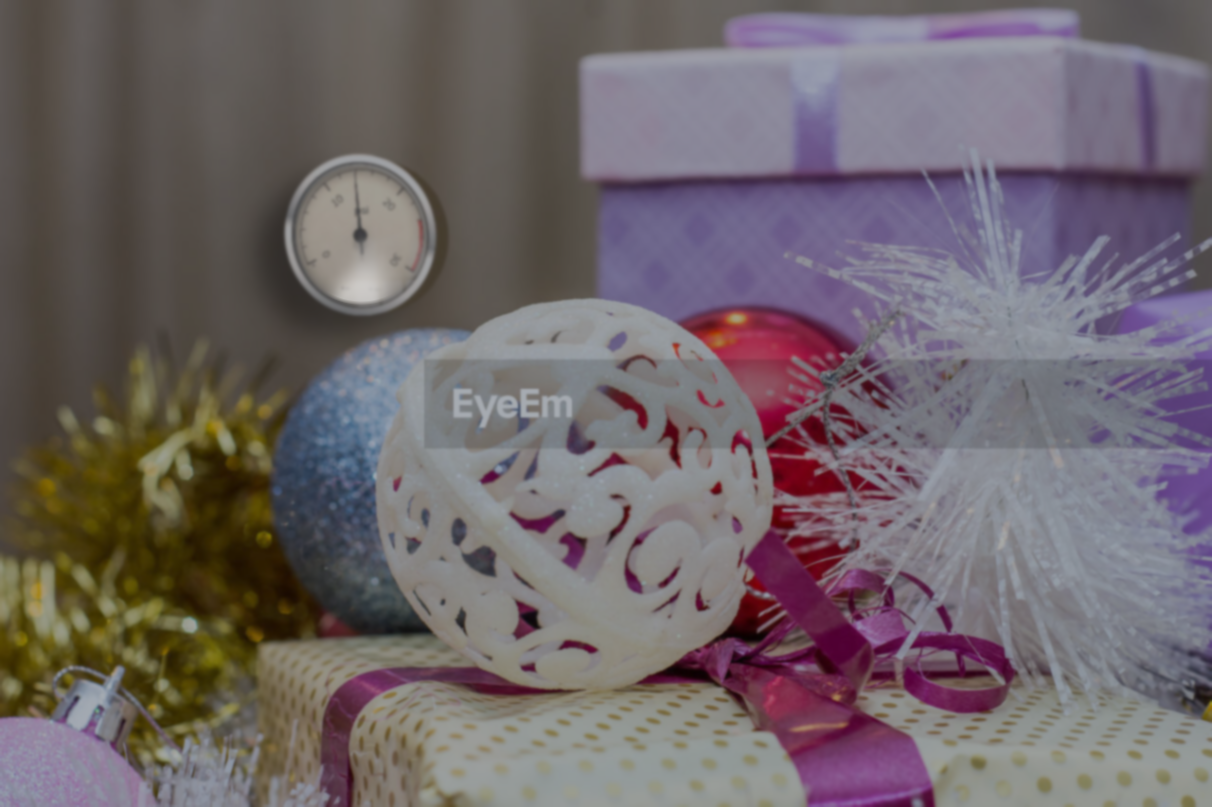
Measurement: **14** psi
